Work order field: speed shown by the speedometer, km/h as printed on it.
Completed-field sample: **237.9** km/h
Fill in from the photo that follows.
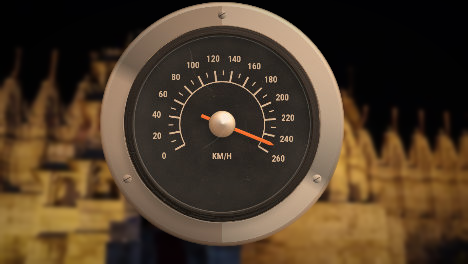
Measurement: **250** km/h
